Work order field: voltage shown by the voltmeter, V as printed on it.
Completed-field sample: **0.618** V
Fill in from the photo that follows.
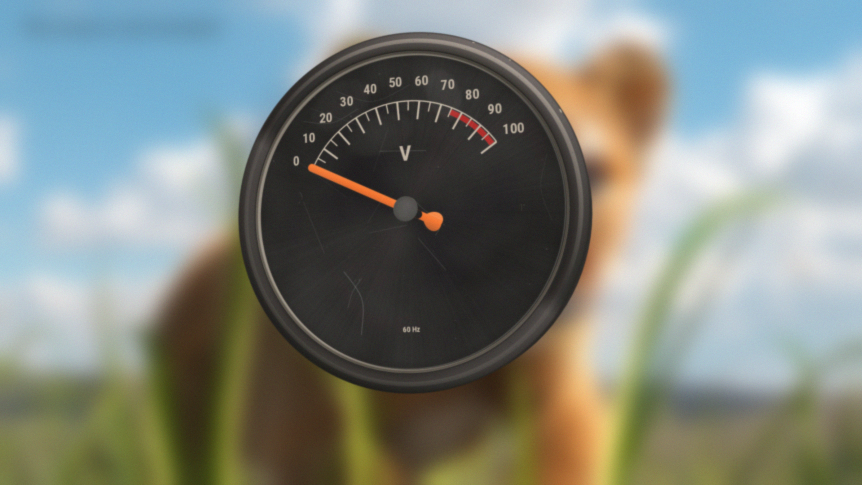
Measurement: **0** V
